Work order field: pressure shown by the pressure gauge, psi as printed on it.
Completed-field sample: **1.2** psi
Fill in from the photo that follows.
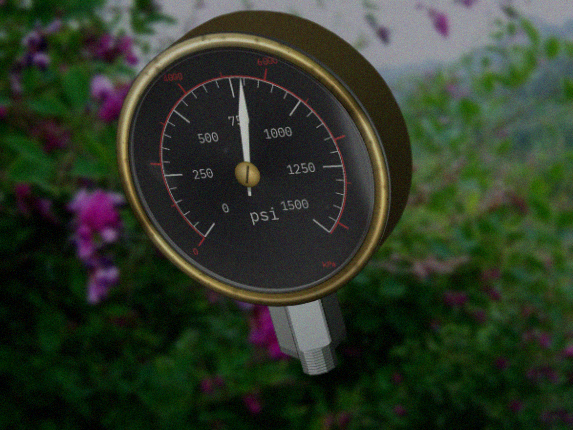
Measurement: **800** psi
